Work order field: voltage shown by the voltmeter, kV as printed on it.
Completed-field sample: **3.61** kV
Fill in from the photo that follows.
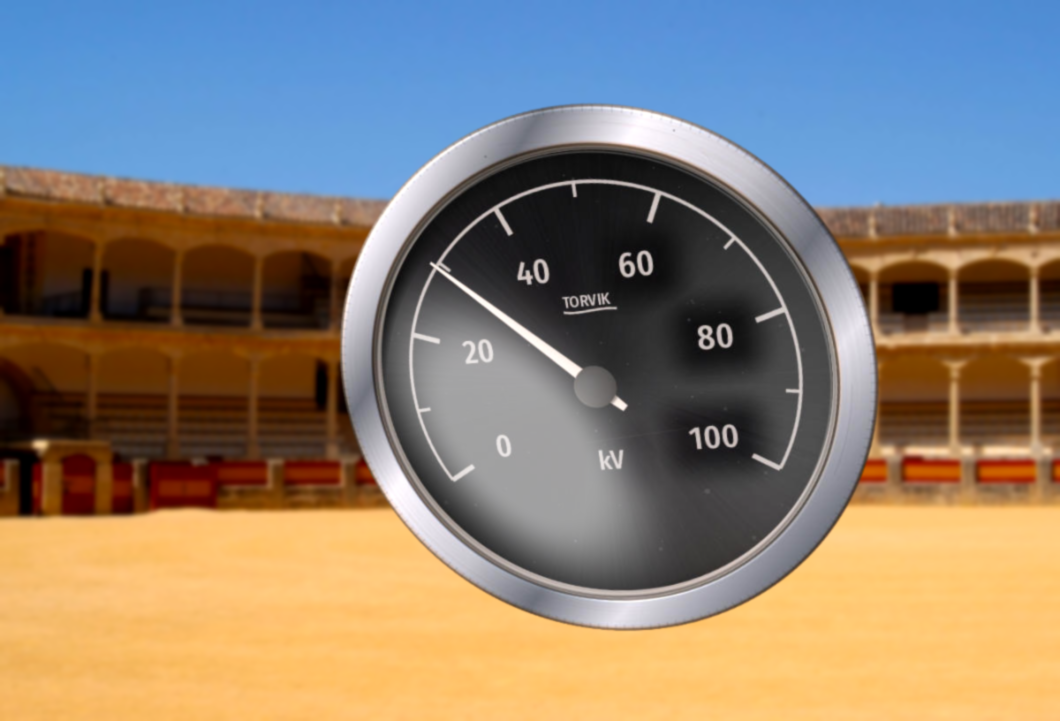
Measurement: **30** kV
